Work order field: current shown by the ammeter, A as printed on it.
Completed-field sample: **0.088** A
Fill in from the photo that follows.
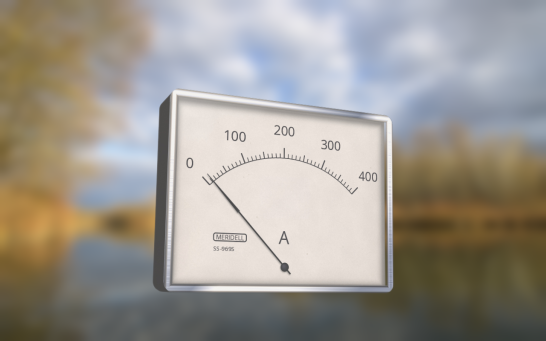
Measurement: **10** A
